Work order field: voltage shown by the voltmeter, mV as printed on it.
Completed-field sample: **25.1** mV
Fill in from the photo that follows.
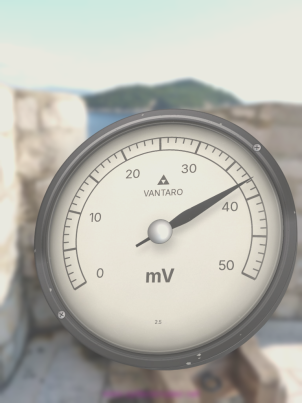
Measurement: **38** mV
